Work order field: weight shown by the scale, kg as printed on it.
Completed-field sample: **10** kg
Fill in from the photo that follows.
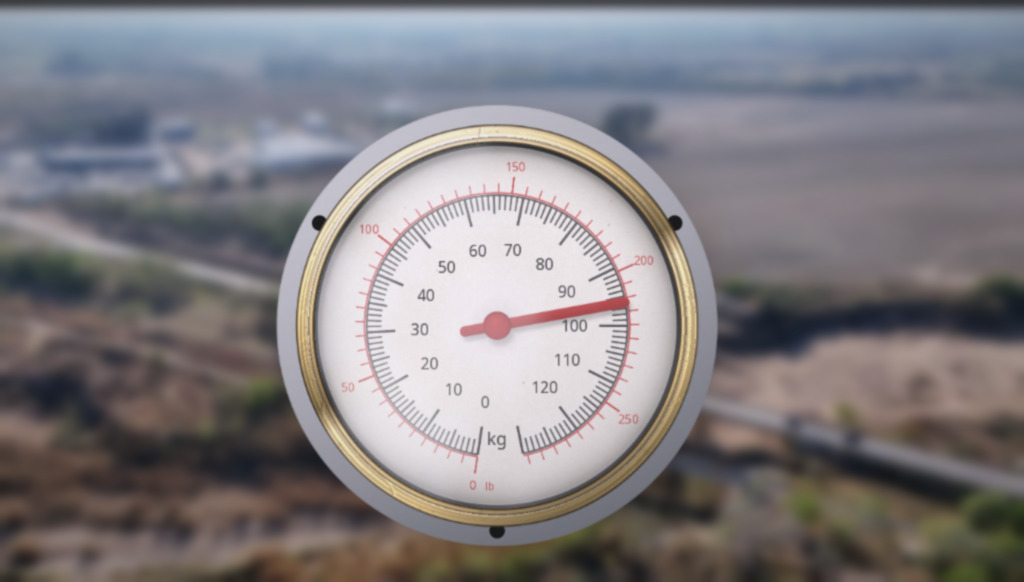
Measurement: **96** kg
